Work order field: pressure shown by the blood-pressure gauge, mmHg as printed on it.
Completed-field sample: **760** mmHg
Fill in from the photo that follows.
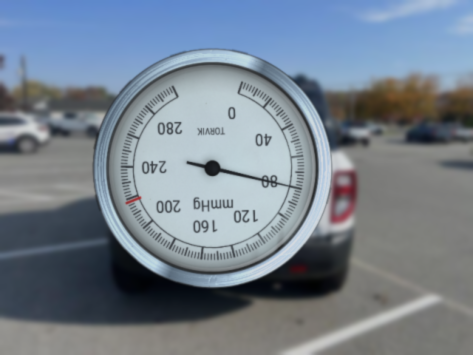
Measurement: **80** mmHg
